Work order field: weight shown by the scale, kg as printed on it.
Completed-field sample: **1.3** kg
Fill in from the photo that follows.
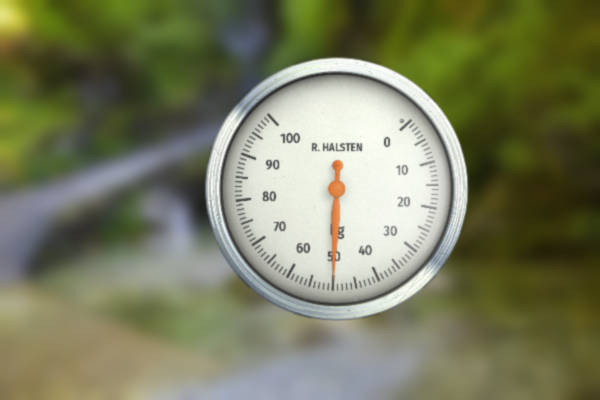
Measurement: **50** kg
